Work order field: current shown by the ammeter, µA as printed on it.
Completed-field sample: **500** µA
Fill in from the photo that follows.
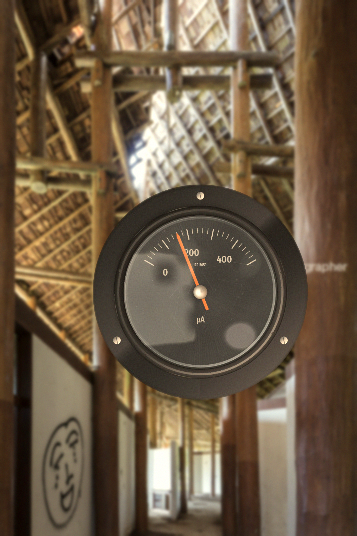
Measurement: **160** µA
